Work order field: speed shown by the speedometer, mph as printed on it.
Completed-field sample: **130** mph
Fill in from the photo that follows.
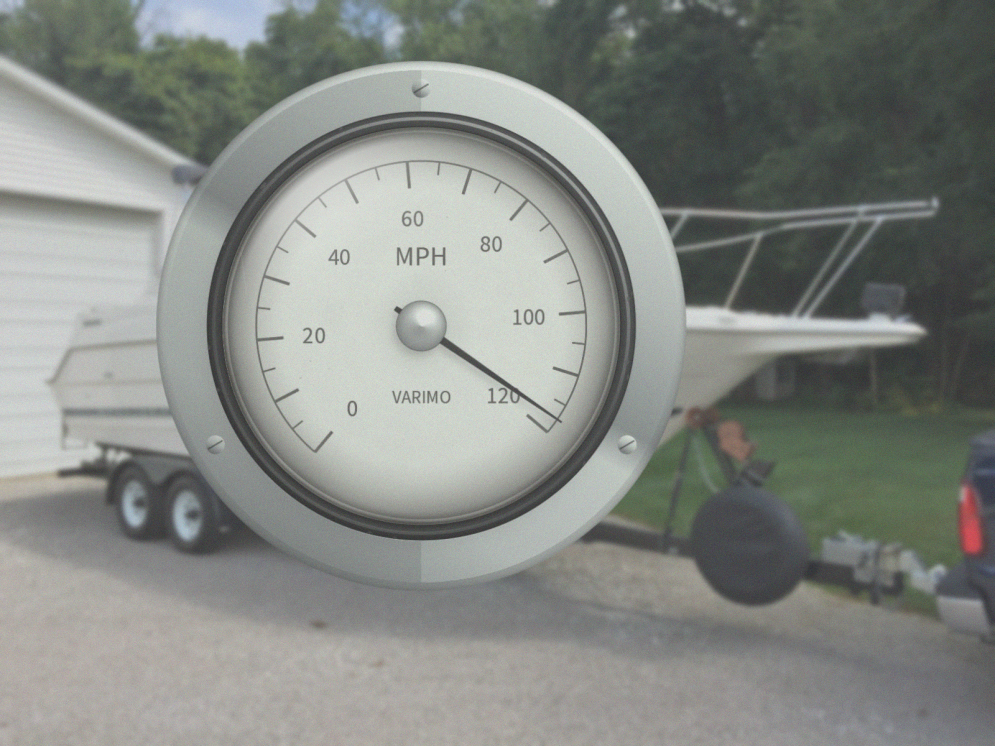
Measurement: **117.5** mph
